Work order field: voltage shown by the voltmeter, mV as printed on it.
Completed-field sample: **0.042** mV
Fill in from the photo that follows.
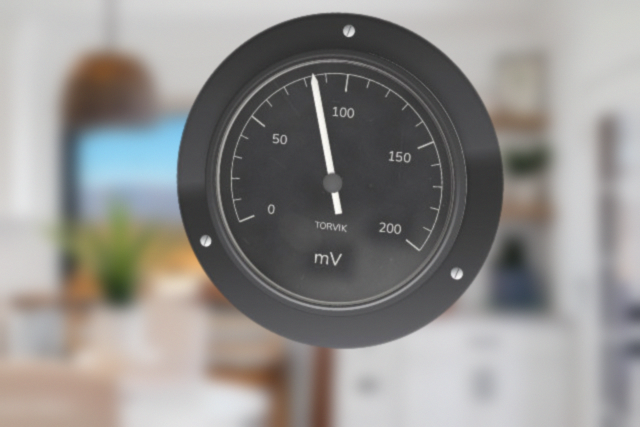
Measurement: **85** mV
